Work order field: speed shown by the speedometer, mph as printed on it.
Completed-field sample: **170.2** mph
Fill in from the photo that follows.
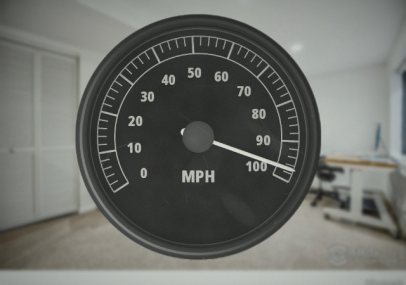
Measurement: **97** mph
